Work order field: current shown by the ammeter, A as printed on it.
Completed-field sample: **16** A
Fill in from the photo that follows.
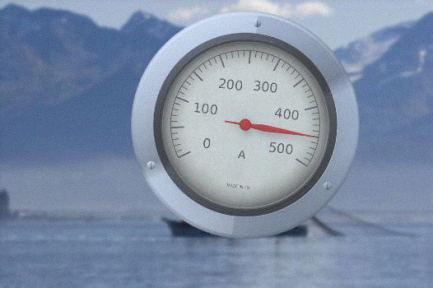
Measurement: **450** A
